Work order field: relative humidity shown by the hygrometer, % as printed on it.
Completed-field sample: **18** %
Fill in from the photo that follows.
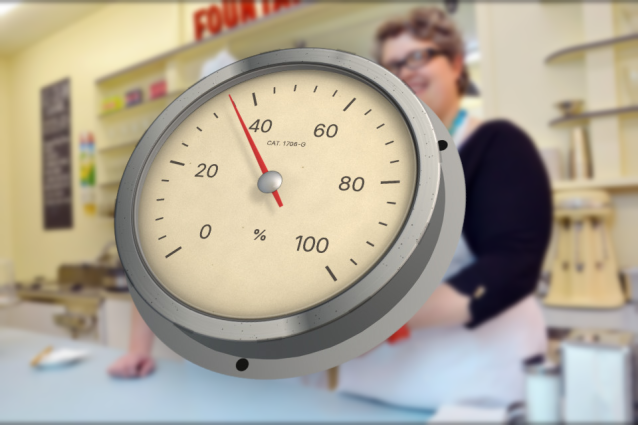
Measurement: **36** %
